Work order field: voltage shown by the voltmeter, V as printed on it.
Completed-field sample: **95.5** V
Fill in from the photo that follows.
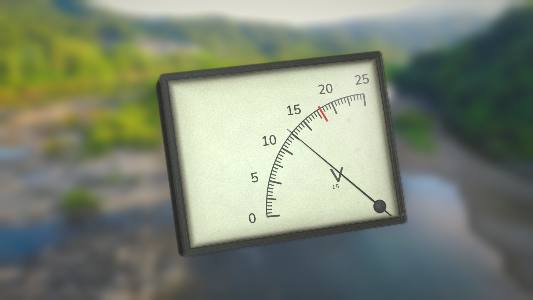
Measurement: **12.5** V
